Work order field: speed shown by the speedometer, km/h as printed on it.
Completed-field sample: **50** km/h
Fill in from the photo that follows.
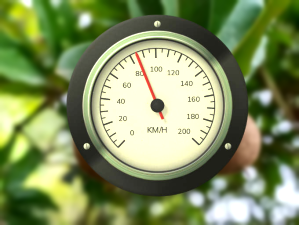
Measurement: **85** km/h
